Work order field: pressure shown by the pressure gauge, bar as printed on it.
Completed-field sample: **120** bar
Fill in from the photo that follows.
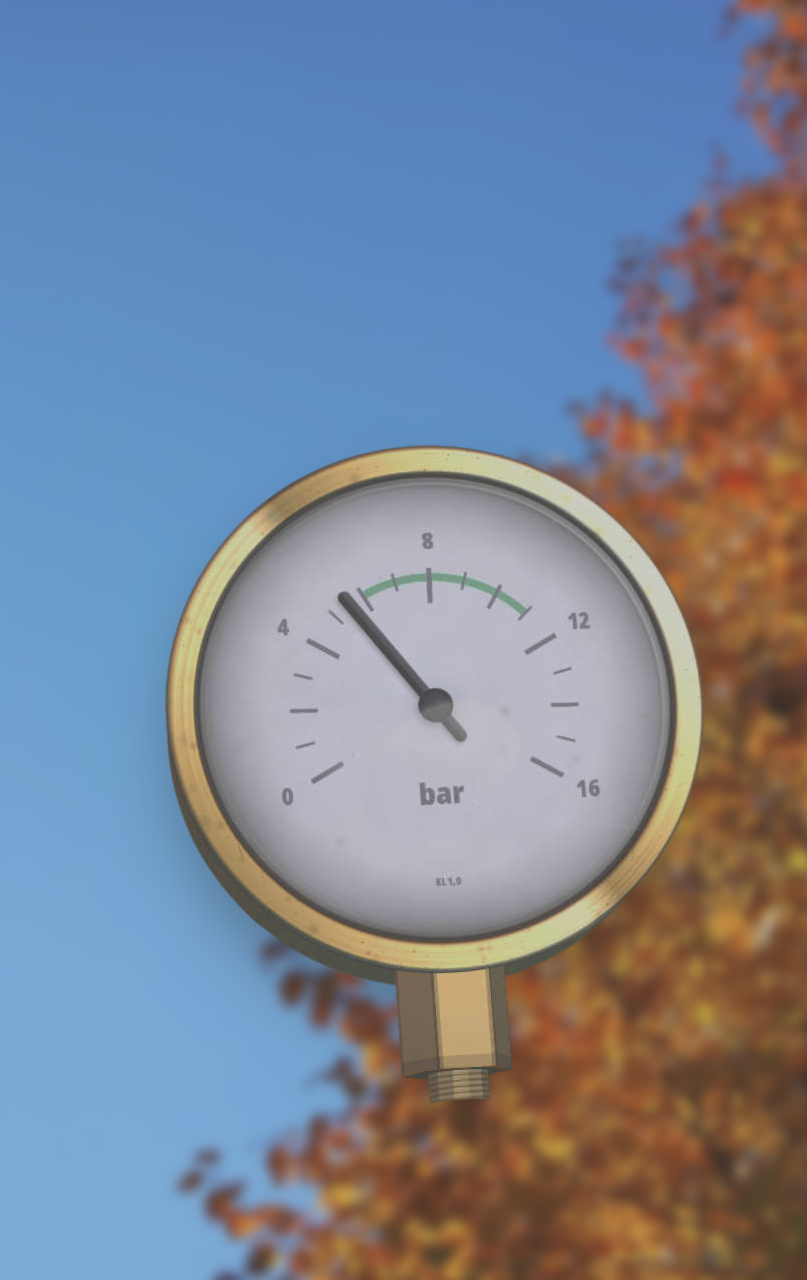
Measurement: **5.5** bar
